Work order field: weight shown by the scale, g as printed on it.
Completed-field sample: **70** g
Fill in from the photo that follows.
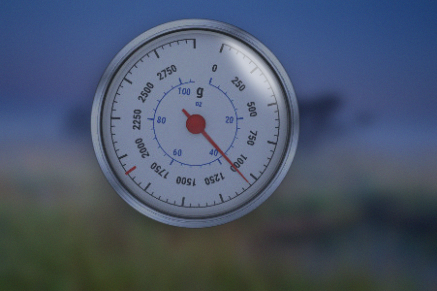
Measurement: **1050** g
